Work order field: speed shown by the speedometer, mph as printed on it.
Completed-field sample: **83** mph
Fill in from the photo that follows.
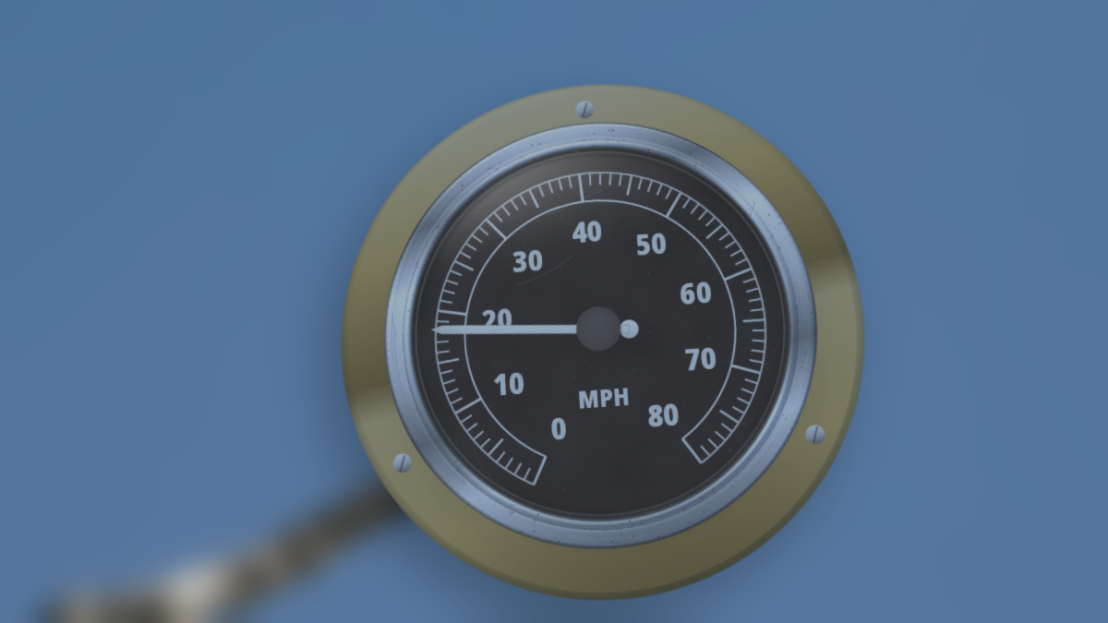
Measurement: **18** mph
